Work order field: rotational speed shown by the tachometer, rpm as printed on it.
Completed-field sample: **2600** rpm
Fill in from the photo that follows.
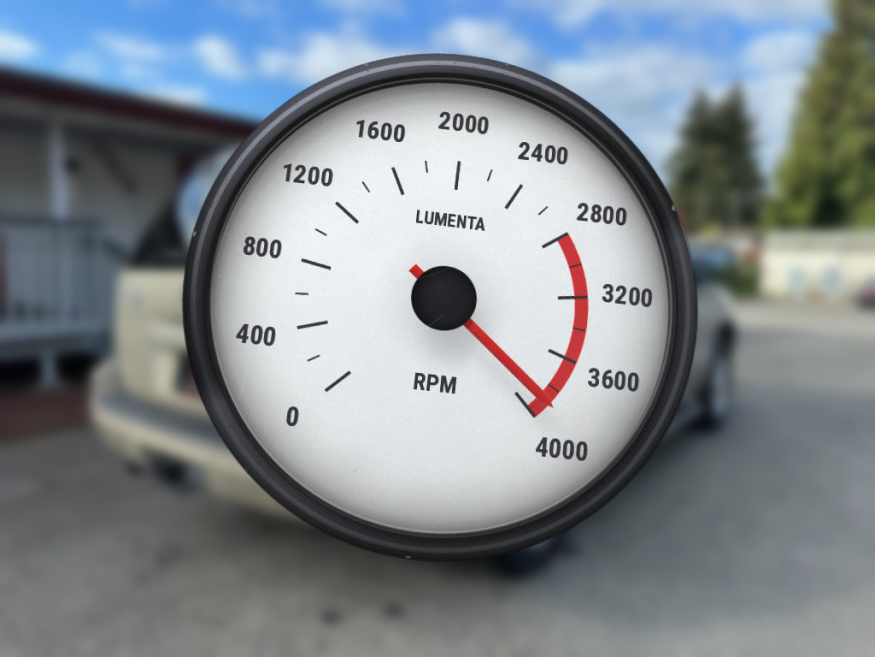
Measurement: **3900** rpm
